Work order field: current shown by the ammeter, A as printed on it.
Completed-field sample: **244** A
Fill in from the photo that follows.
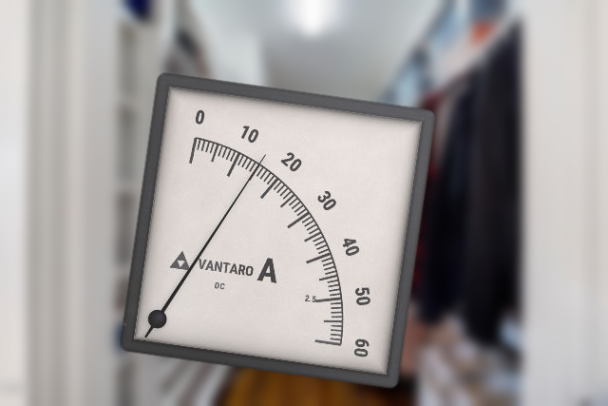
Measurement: **15** A
